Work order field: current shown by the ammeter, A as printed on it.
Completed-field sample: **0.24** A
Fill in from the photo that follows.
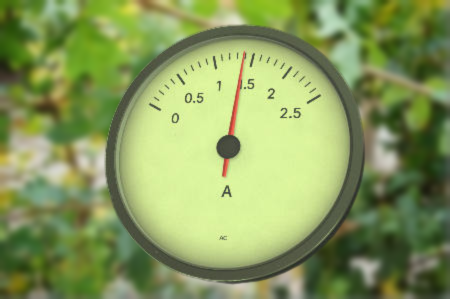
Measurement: **1.4** A
